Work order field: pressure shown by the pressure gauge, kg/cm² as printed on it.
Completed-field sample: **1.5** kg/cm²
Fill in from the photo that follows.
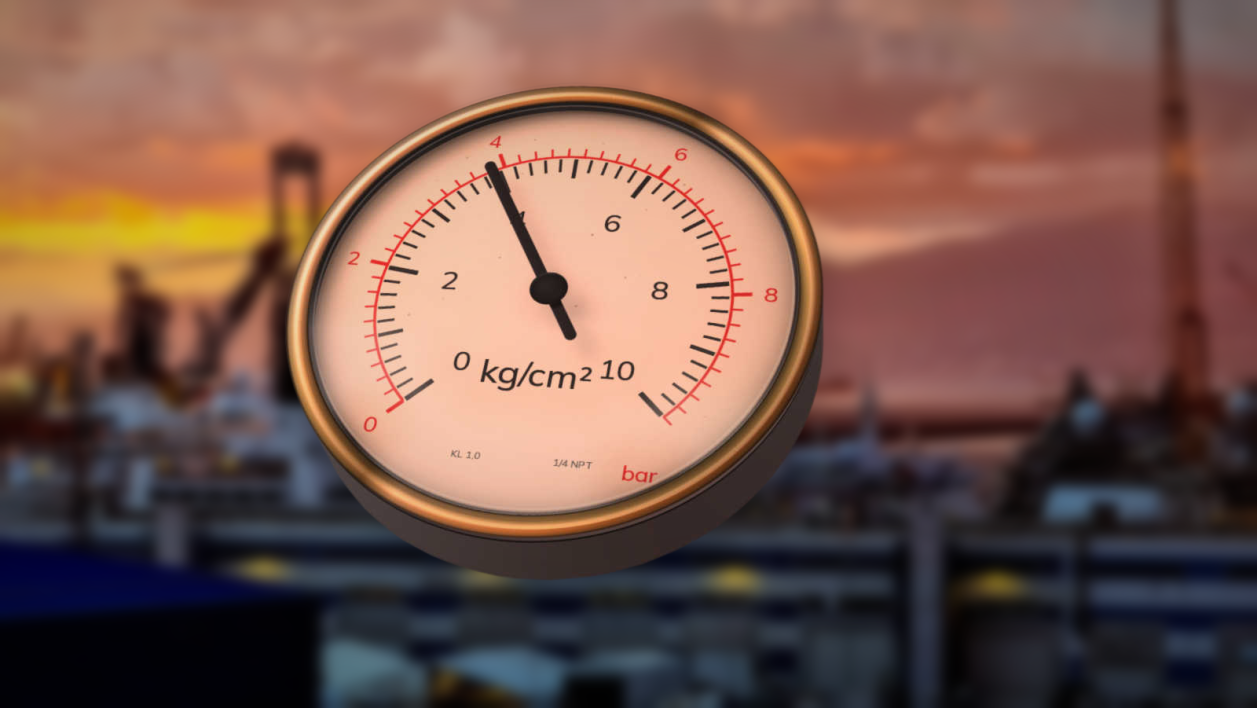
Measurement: **3.9** kg/cm²
